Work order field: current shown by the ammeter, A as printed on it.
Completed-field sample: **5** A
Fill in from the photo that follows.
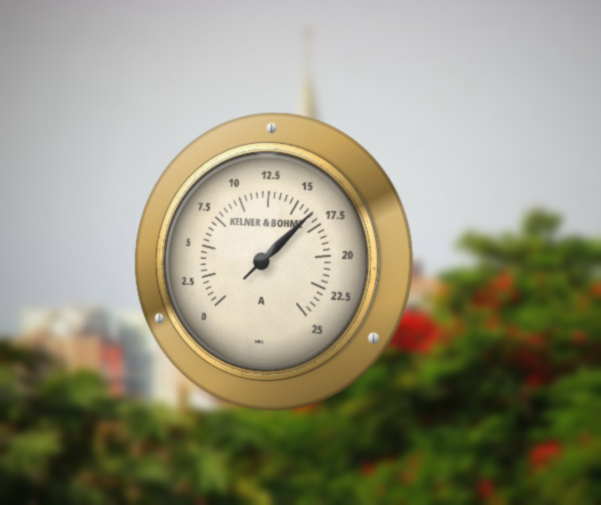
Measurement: **16.5** A
